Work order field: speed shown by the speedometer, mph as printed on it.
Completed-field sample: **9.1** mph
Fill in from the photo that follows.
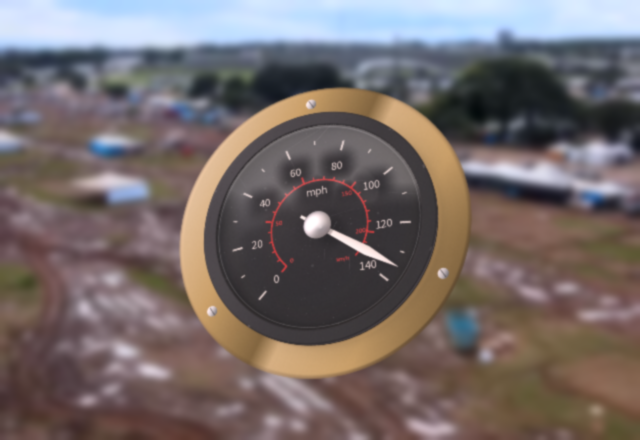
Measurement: **135** mph
